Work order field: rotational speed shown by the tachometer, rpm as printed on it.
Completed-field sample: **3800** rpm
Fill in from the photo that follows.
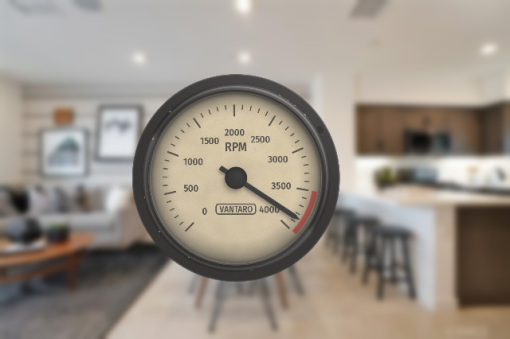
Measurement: **3850** rpm
